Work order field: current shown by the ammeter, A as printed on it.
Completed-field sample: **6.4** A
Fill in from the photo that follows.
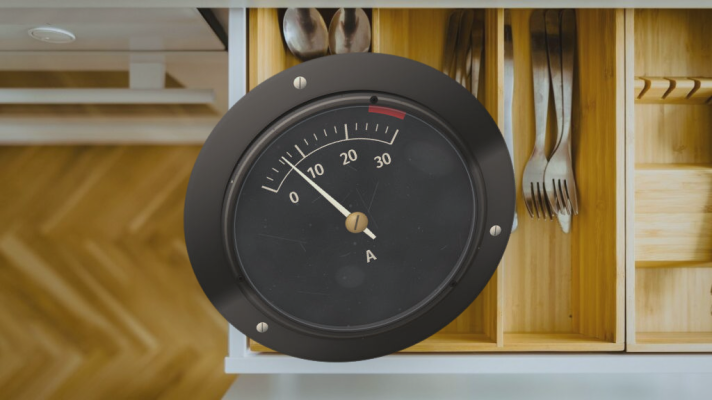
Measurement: **7** A
